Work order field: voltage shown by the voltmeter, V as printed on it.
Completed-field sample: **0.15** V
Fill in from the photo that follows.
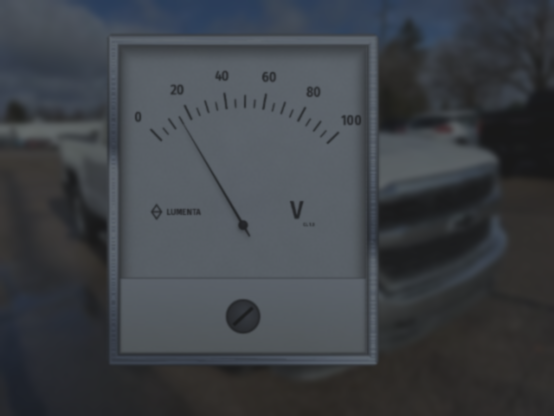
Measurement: **15** V
